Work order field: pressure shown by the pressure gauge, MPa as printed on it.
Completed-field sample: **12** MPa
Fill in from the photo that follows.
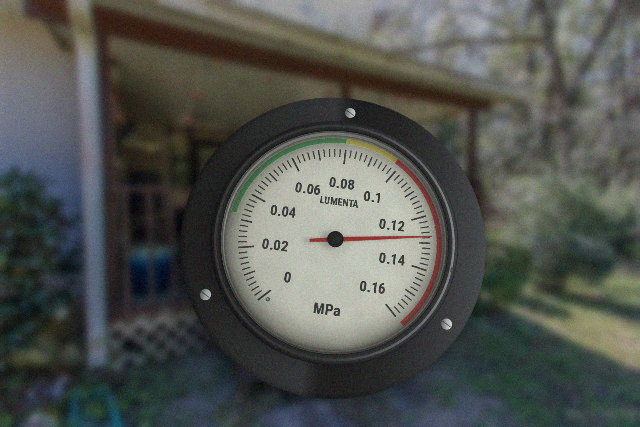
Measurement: **0.128** MPa
